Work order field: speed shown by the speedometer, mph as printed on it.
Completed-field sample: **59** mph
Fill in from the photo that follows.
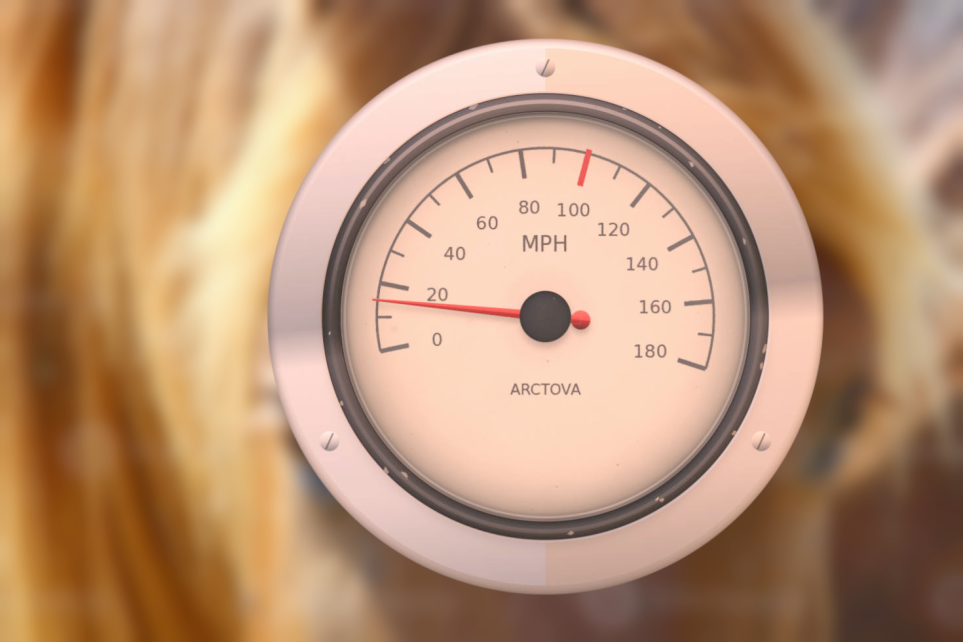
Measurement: **15** mph
